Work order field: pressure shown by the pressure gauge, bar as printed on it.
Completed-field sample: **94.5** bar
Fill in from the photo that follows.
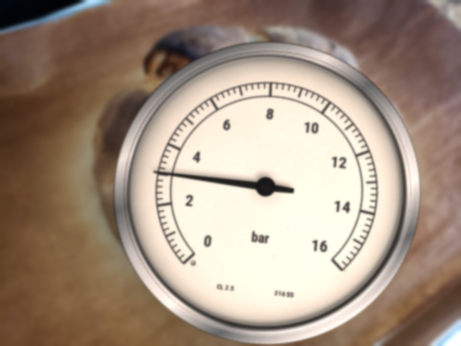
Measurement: **3** bar
